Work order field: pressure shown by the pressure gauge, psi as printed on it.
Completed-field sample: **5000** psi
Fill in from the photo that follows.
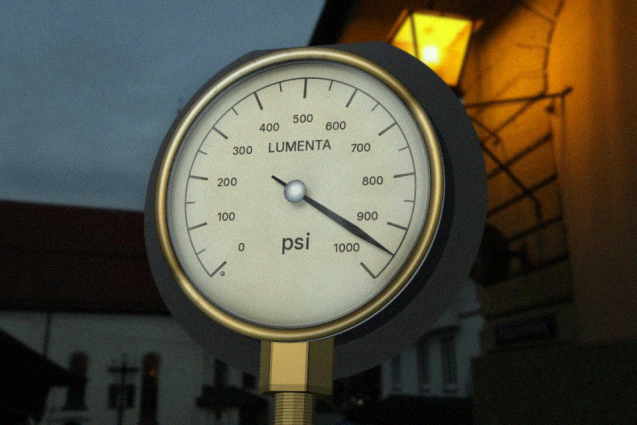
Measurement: **950** psi
